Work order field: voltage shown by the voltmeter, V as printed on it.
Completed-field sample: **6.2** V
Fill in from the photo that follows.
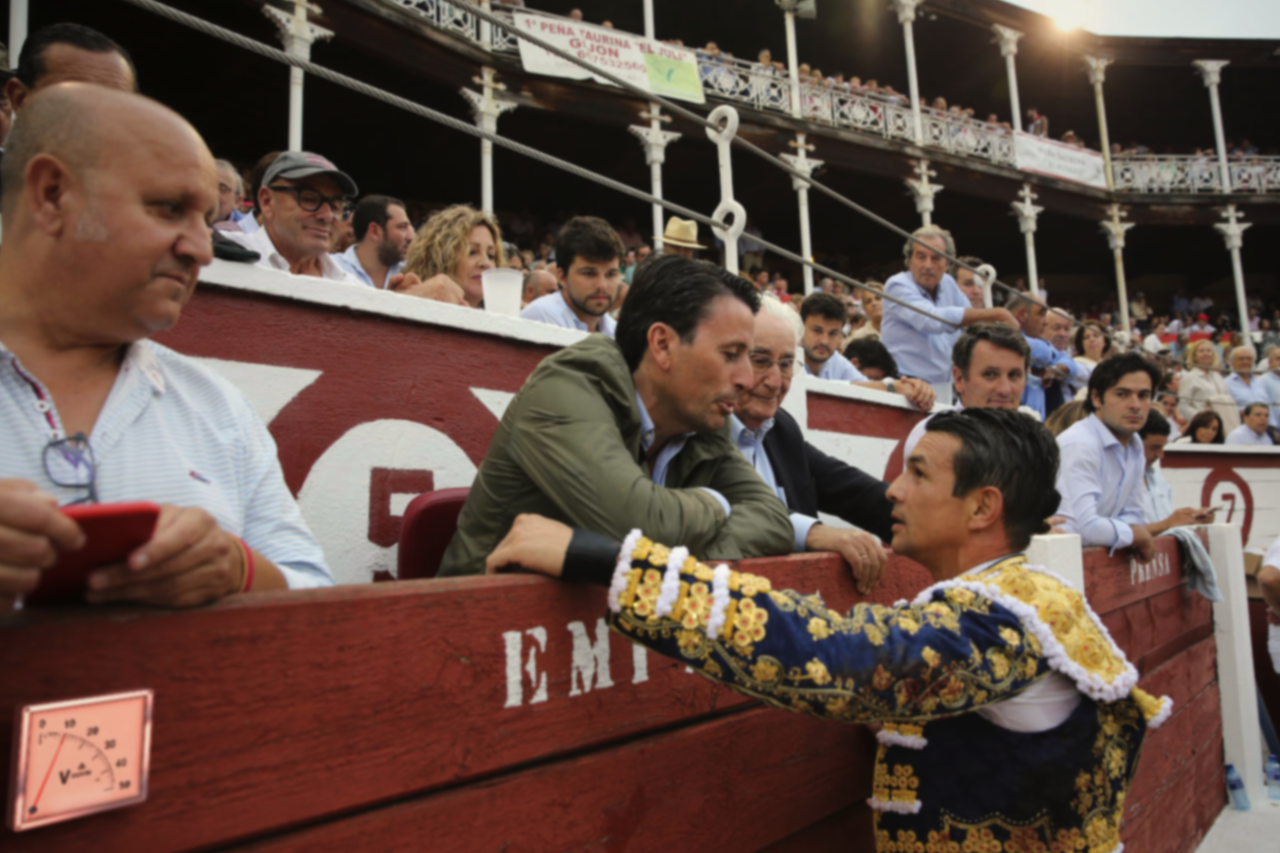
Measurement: **10** V
